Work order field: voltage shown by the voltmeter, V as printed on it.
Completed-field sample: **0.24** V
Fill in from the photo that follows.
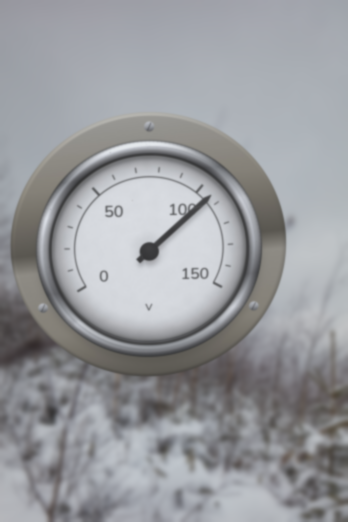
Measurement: **105** V
